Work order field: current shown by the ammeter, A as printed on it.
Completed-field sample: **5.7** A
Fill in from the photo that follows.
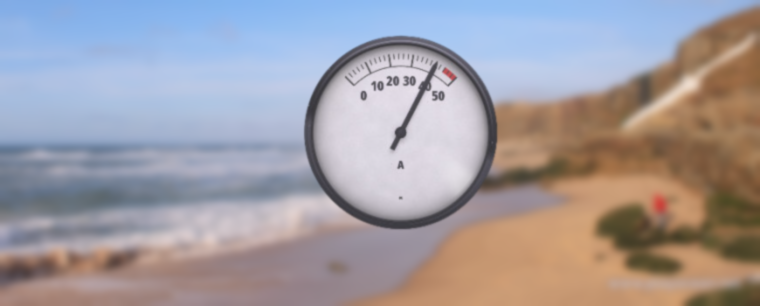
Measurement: **40** A
